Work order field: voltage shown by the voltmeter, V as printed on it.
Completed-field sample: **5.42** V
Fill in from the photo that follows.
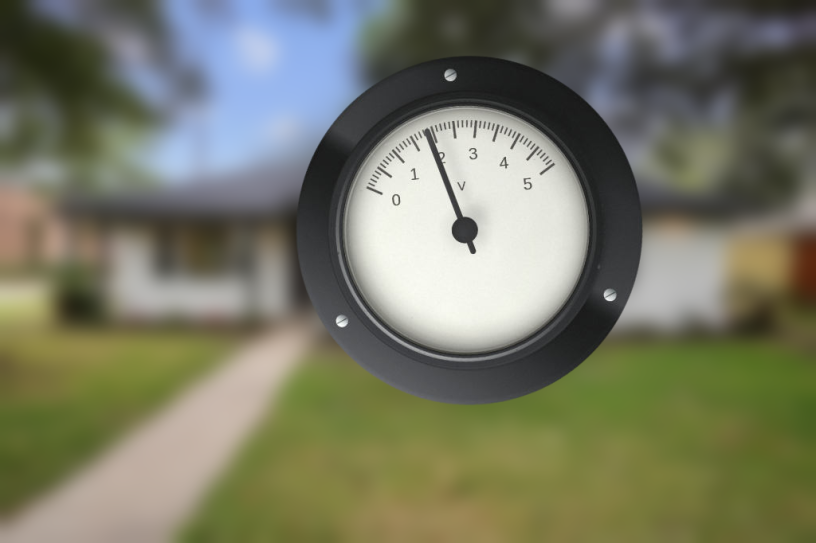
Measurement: **1.9** V
